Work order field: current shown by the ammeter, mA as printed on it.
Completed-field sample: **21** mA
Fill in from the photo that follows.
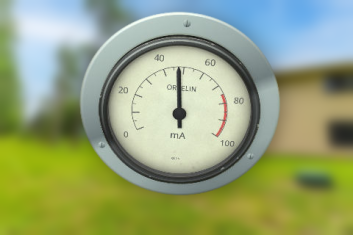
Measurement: **47.5** mA
